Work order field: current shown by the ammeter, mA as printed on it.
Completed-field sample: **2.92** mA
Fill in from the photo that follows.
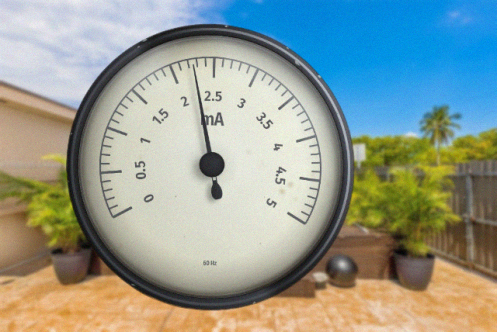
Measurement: **2.25** mA
